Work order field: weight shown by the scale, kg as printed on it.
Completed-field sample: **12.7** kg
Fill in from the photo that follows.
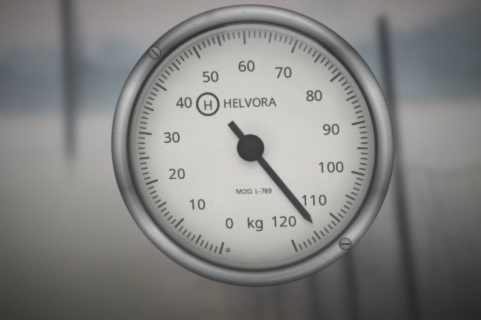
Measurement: **114** kg
